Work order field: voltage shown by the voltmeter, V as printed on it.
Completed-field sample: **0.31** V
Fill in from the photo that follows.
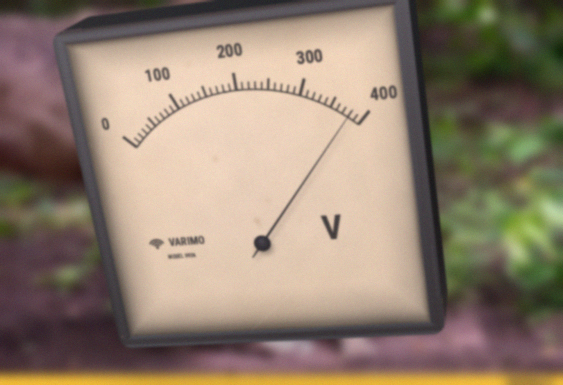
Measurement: **380** V
